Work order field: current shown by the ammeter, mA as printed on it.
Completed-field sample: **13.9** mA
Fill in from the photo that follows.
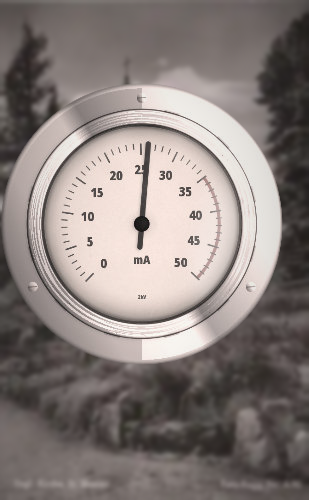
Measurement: **26** mA
